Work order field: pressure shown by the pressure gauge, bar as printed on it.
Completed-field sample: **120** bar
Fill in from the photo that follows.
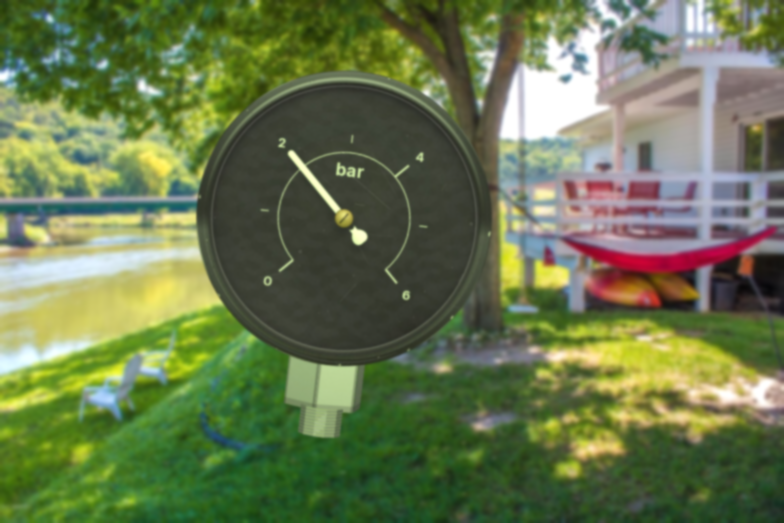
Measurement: **2** bar
